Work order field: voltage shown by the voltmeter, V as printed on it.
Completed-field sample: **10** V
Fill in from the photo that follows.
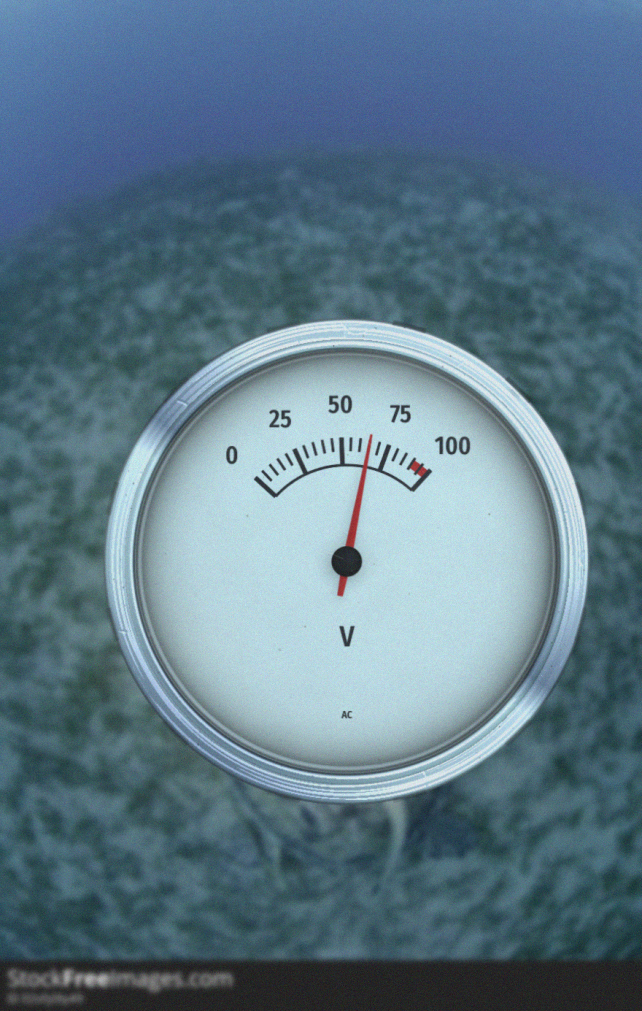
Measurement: **65** V
